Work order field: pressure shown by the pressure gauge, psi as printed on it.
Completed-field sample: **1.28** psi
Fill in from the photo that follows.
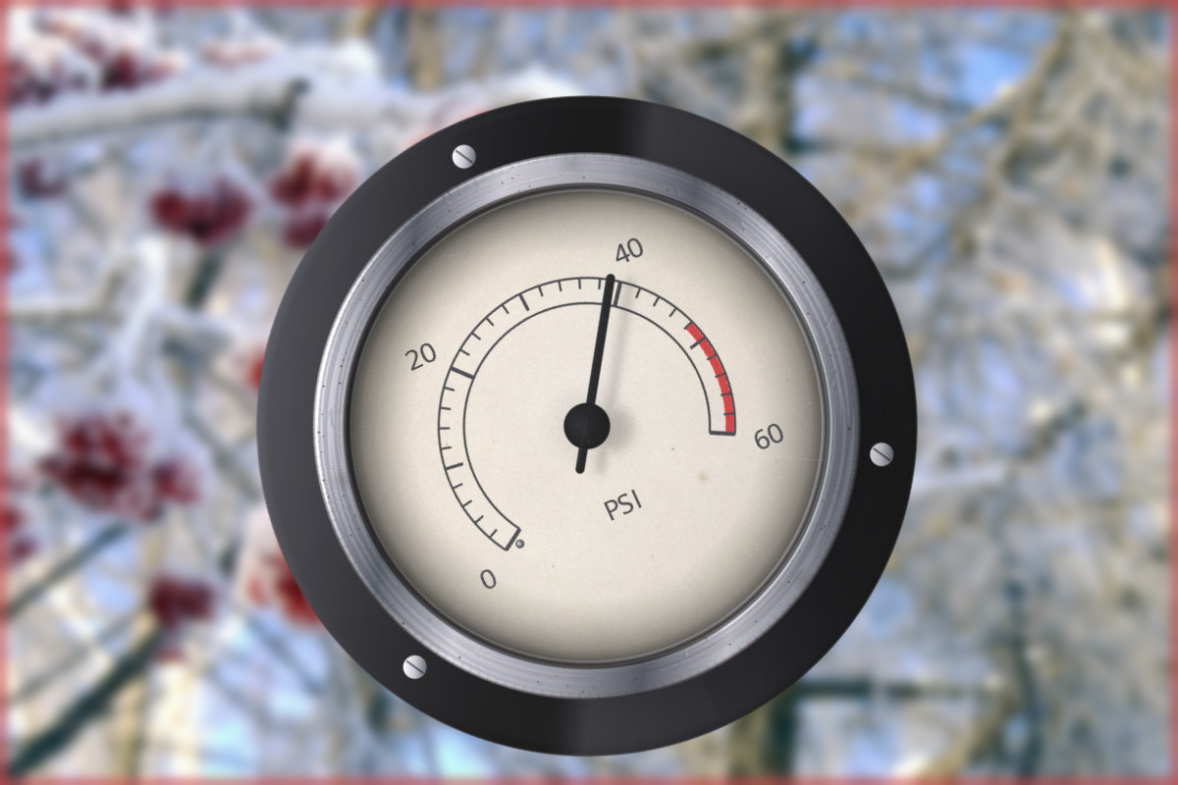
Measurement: **39** psi
